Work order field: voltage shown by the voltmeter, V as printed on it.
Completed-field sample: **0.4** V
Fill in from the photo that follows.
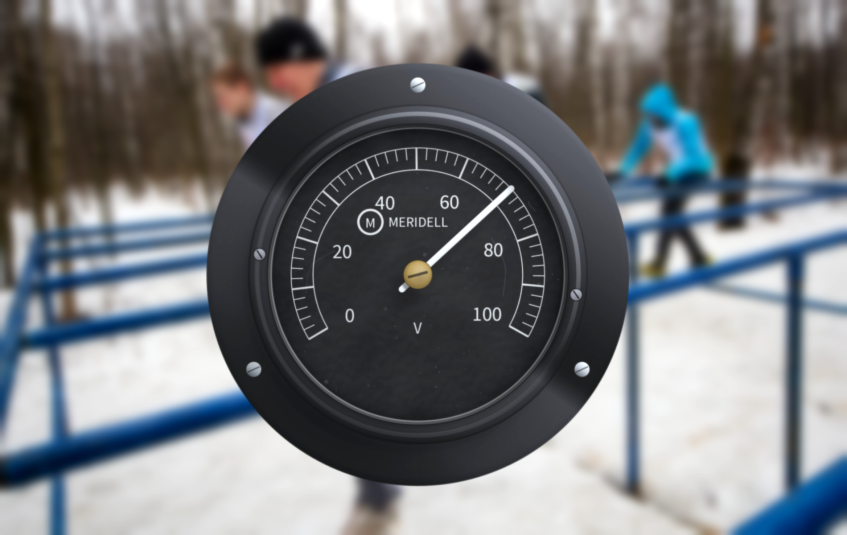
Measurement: **70** V
